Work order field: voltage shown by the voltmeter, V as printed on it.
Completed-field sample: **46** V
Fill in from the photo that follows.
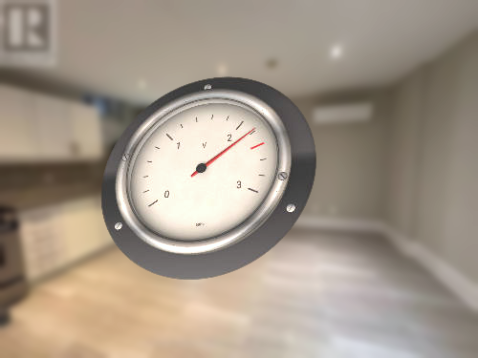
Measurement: **2.2** V
